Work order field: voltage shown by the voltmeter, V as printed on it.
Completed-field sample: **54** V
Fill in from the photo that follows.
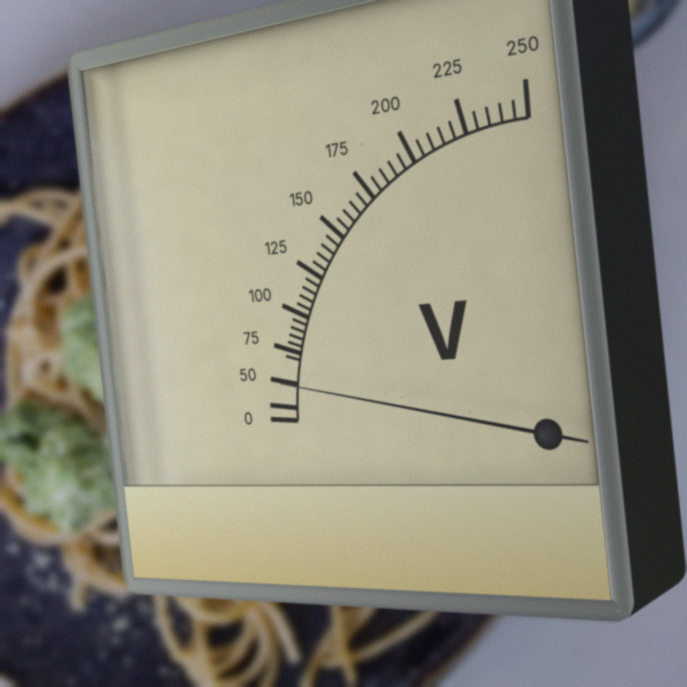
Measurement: **50** V
